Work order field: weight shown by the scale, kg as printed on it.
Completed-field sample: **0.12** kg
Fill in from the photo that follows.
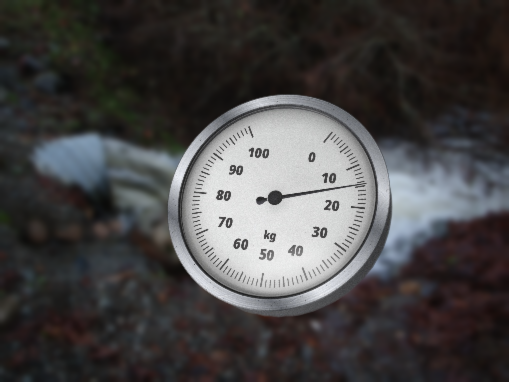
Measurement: **15** kg
